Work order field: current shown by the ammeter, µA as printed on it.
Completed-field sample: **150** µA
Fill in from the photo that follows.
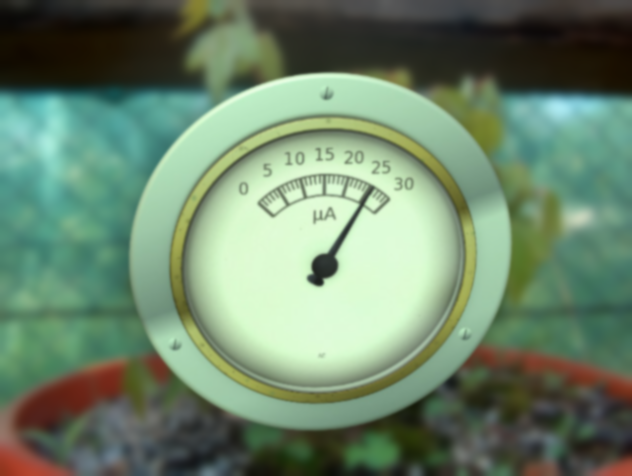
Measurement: **25** µA
